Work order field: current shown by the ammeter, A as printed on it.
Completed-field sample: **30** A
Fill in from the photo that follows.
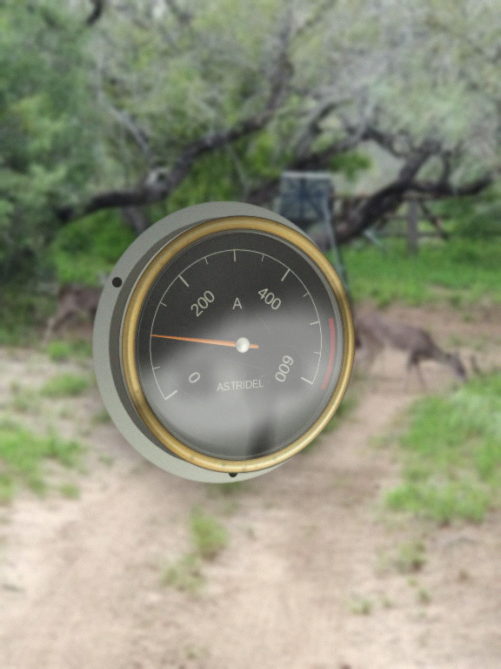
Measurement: **100** A
